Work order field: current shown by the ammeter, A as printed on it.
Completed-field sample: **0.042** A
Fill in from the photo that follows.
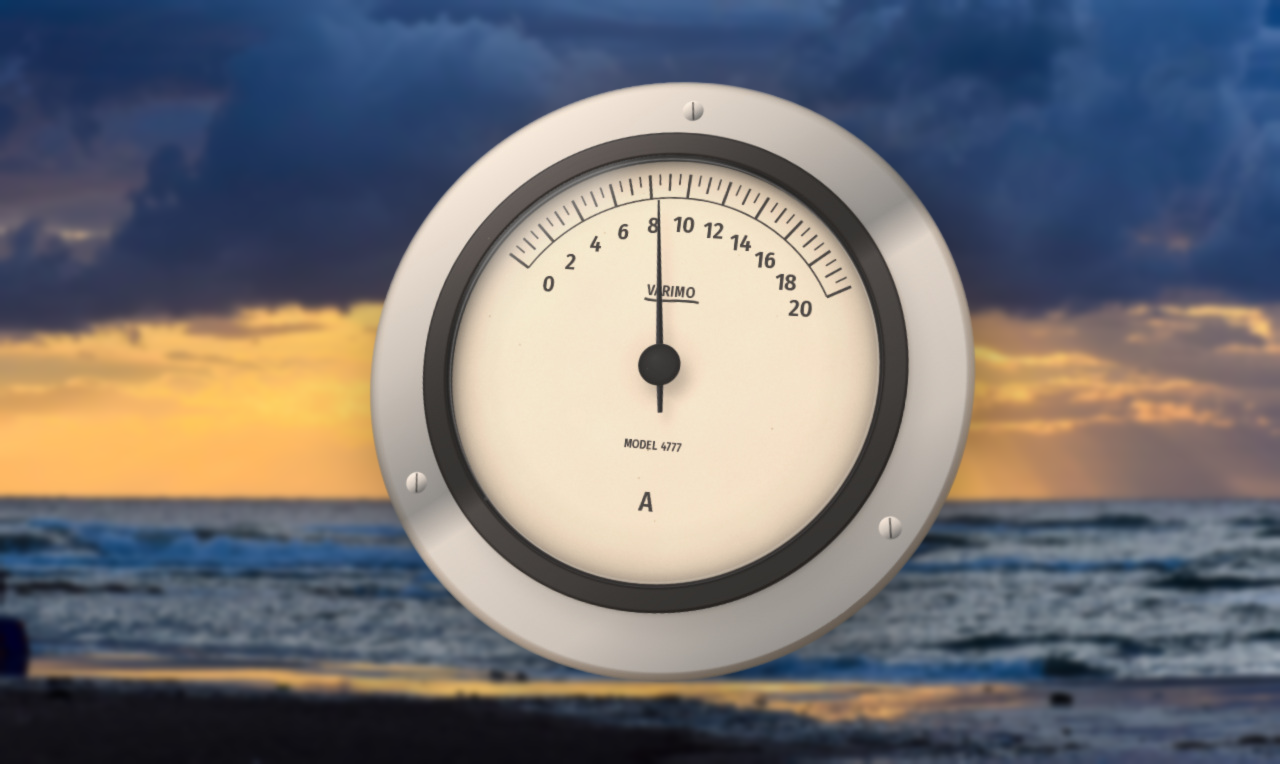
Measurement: **8.5** A
